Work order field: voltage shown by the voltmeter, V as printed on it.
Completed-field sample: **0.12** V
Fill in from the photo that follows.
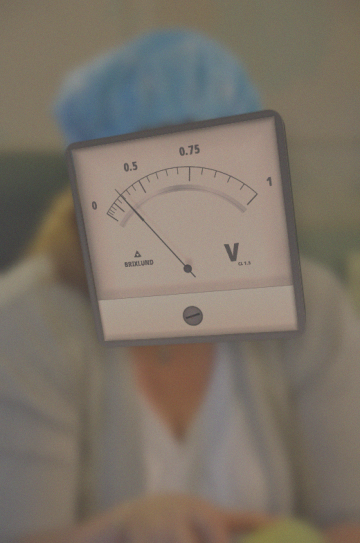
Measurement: **0.35** V
